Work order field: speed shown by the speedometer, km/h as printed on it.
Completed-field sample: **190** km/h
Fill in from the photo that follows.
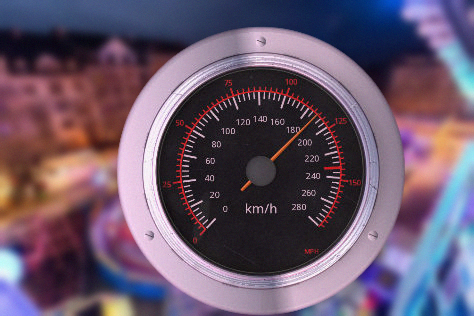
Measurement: **188** km/h
